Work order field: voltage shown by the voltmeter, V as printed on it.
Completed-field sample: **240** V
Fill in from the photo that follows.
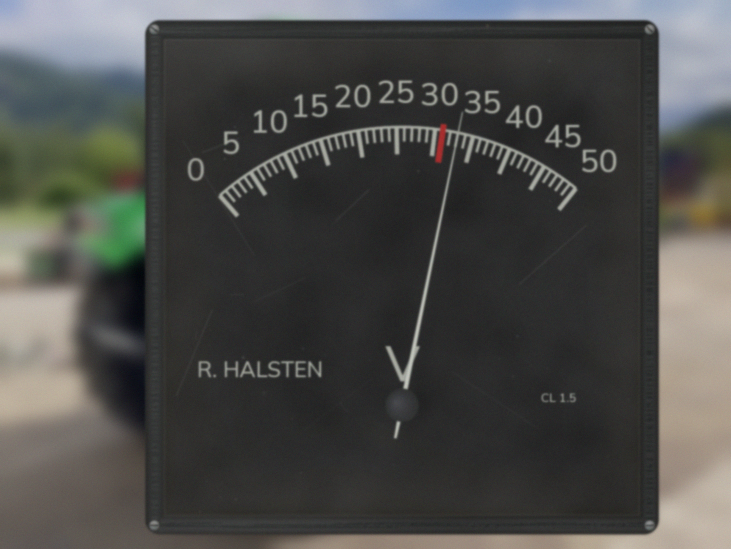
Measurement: **33** V
